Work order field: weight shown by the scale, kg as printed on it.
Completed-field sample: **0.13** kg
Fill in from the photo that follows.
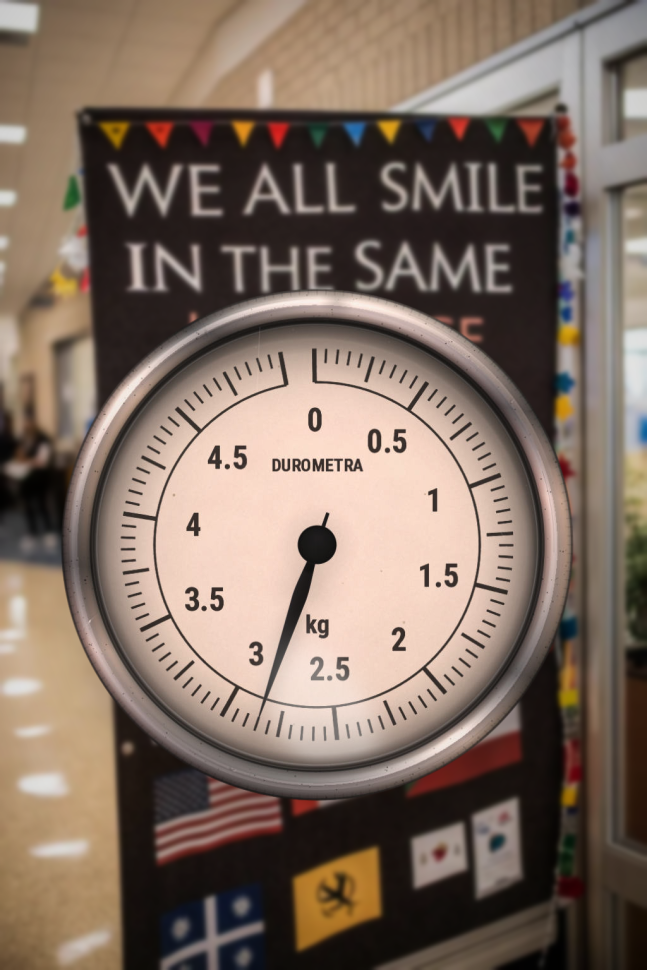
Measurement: **2.85** kg
